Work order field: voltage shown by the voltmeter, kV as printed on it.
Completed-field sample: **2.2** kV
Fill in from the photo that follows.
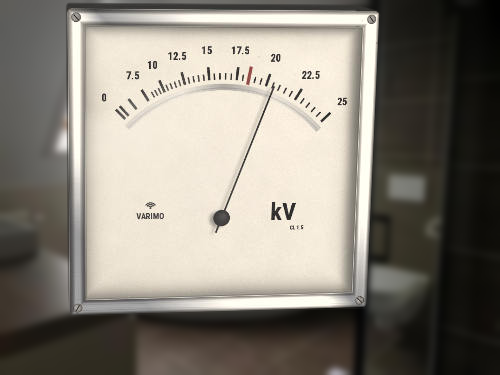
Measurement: **20.5** kV
